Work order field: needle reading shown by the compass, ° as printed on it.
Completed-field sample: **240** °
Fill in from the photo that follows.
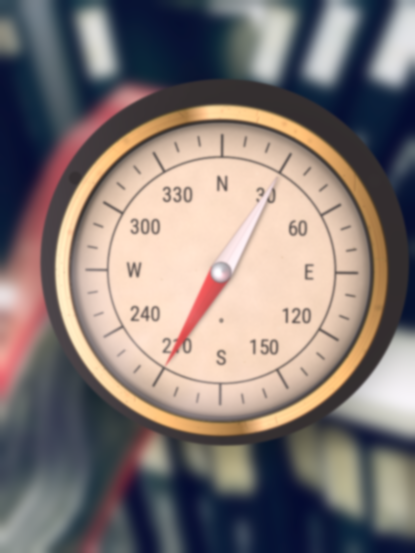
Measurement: **210** °
